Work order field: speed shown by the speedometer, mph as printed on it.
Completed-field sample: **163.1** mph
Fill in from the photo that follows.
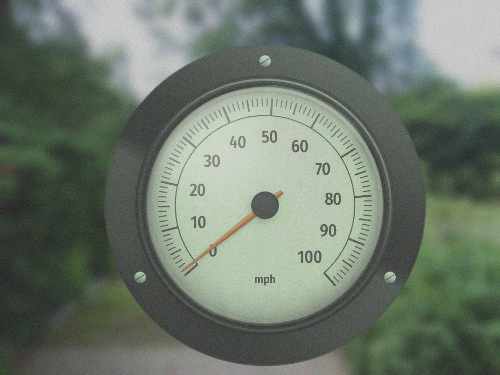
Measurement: **1** mph
